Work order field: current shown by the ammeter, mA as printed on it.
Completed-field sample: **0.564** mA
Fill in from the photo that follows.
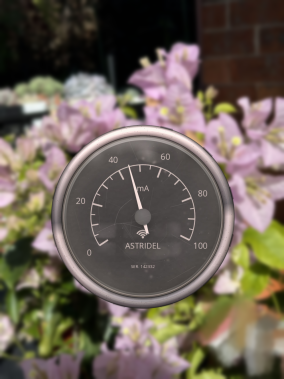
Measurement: **45** mA
